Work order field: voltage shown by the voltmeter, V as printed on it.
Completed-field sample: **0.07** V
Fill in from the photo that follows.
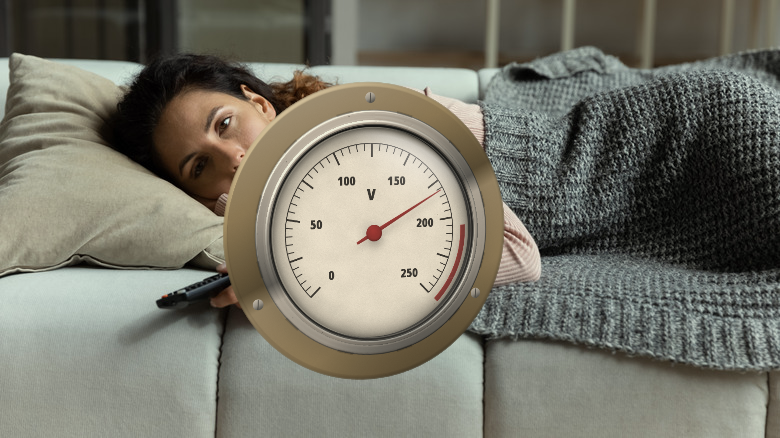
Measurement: **180** V
